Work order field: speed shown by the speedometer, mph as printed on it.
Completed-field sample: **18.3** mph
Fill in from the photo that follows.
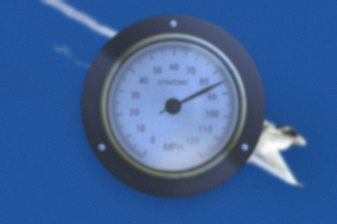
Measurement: **85** mph
